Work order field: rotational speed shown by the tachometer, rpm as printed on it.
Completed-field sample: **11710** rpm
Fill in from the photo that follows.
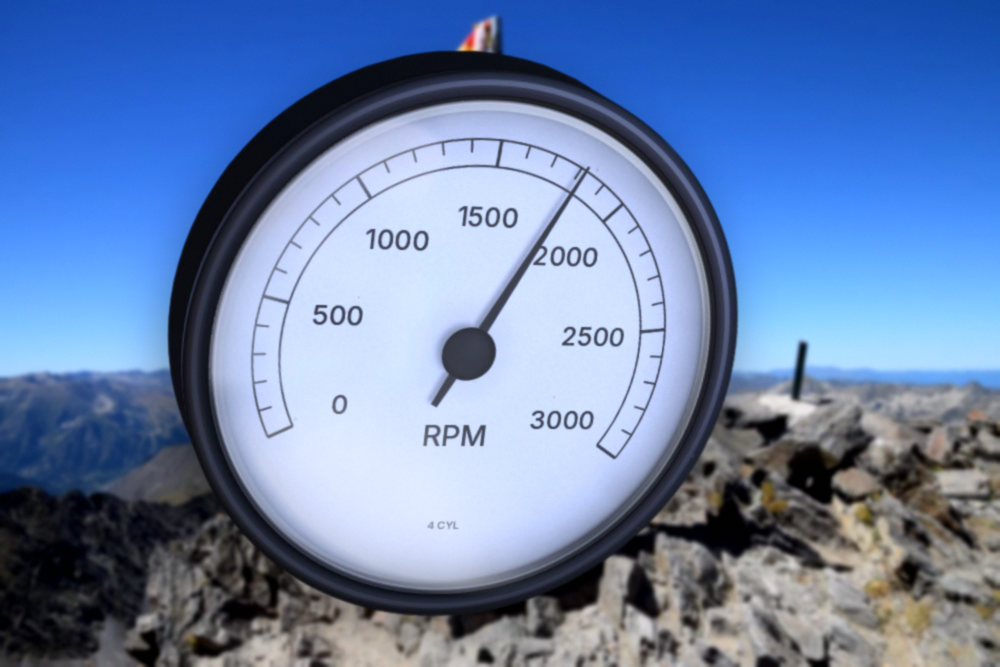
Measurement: **1800** rpm
